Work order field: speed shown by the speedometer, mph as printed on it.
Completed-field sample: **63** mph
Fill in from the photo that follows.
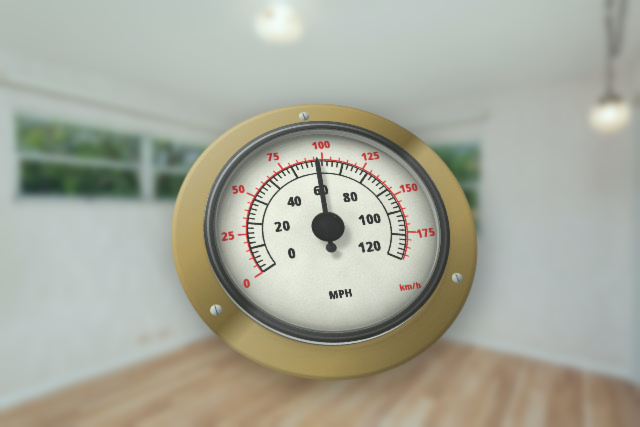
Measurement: **60** mph
